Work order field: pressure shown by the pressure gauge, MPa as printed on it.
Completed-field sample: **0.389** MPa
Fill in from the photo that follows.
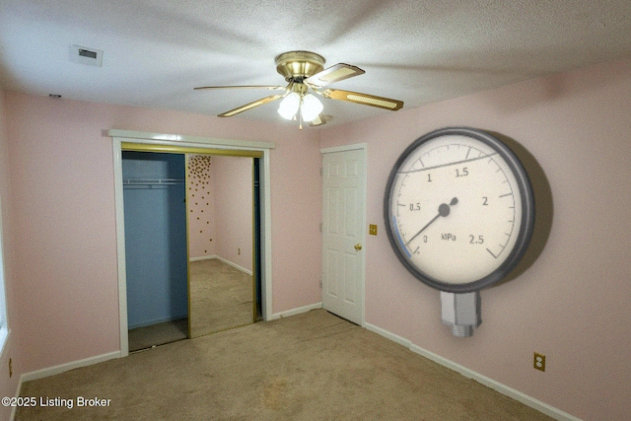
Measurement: **0.1** MPa
